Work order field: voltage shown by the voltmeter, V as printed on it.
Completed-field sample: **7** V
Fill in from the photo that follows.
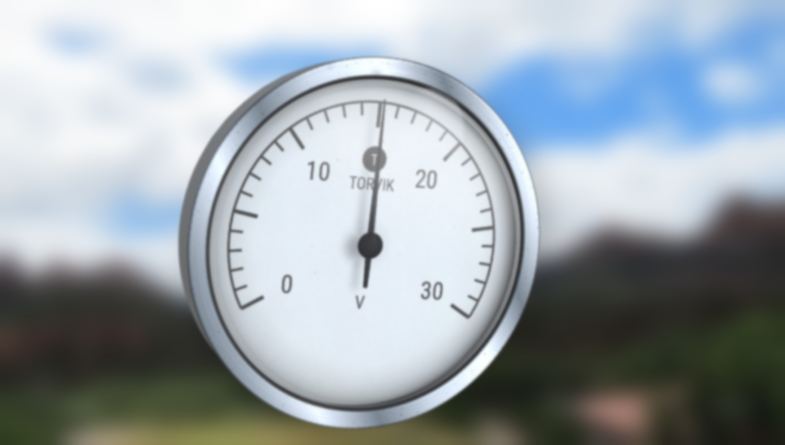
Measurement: **15** V
